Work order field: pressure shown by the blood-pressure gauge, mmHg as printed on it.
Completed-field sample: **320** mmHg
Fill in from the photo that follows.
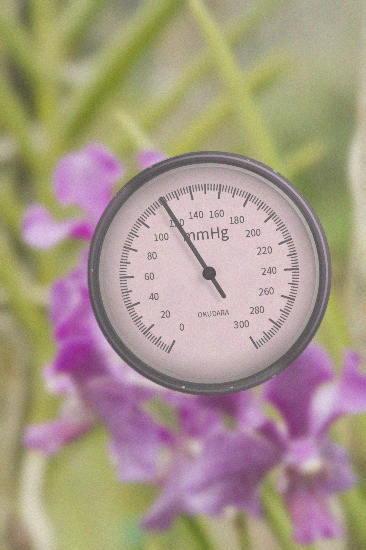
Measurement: **120** mmHg
